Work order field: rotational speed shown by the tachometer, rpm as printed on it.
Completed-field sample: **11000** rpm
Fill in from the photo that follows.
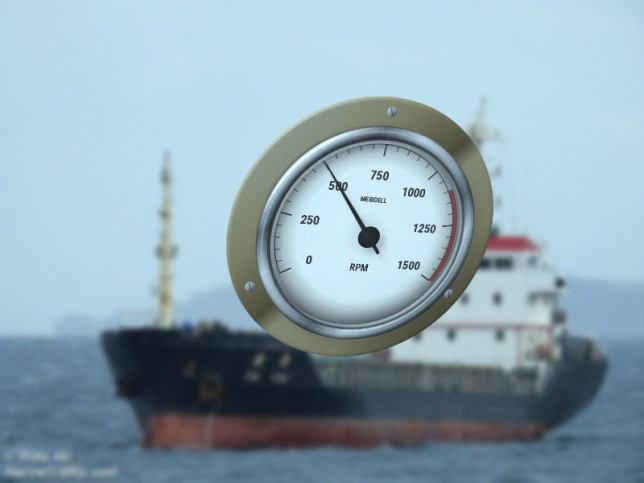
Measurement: **500** rpm
